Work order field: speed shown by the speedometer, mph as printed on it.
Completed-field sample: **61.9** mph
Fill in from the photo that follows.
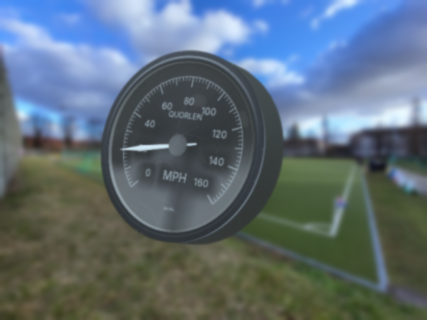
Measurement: **20** mph
